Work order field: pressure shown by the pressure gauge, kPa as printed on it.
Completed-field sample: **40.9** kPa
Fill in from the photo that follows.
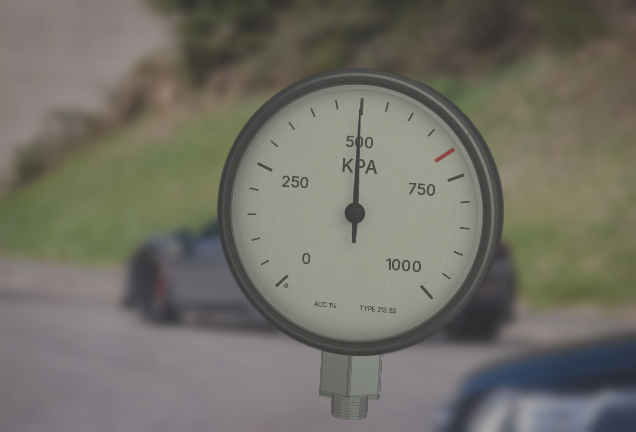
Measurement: **500** kPa
